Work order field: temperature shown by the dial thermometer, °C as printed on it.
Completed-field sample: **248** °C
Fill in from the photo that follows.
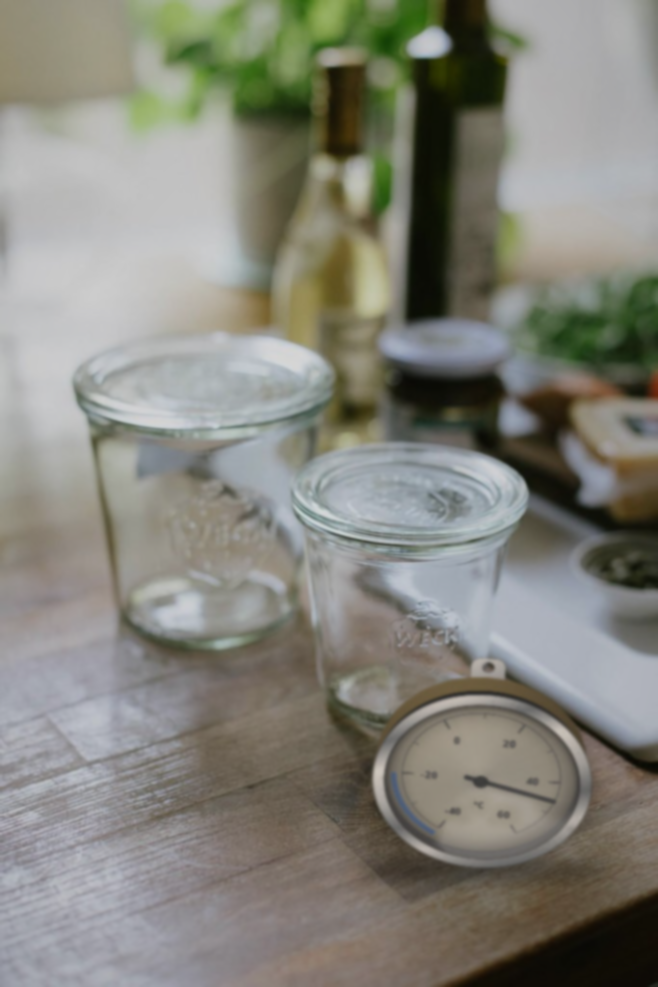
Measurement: **45** °C
